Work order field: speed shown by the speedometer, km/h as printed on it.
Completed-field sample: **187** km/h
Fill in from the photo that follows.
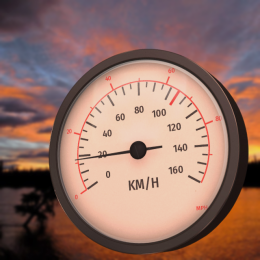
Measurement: **17.5** km/h
